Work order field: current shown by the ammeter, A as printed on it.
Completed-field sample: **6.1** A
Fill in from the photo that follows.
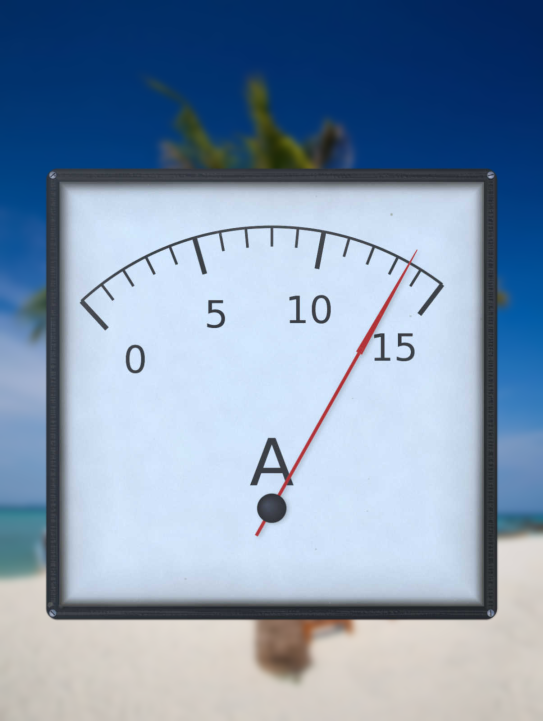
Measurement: **13.5** A
